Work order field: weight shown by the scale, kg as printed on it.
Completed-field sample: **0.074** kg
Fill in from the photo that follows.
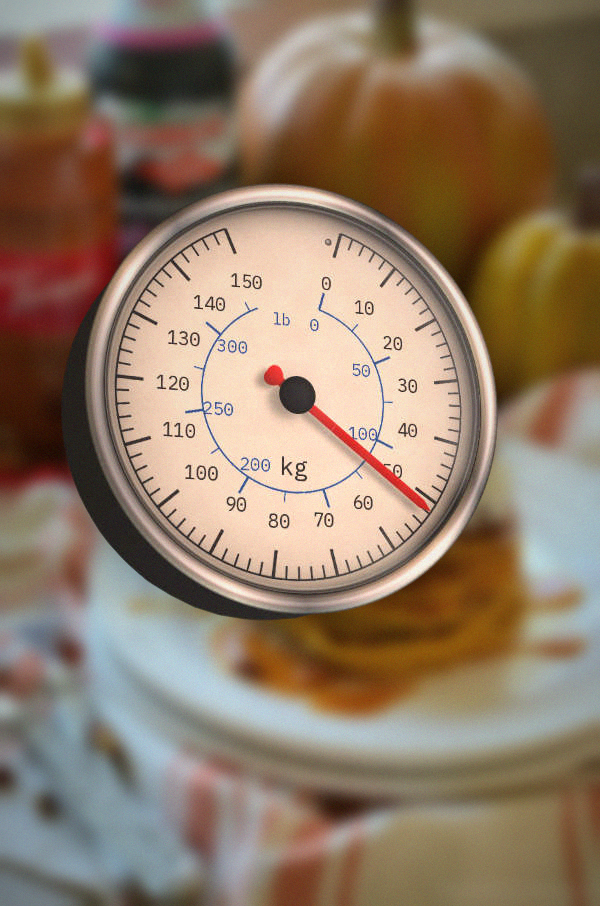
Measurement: **52** kg
